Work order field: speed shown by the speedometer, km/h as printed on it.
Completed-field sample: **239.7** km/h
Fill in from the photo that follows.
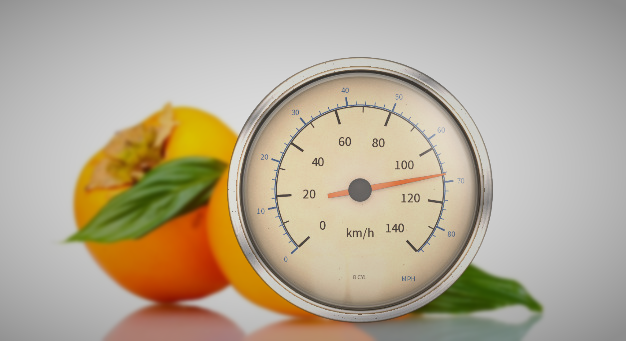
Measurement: **110** km/h
